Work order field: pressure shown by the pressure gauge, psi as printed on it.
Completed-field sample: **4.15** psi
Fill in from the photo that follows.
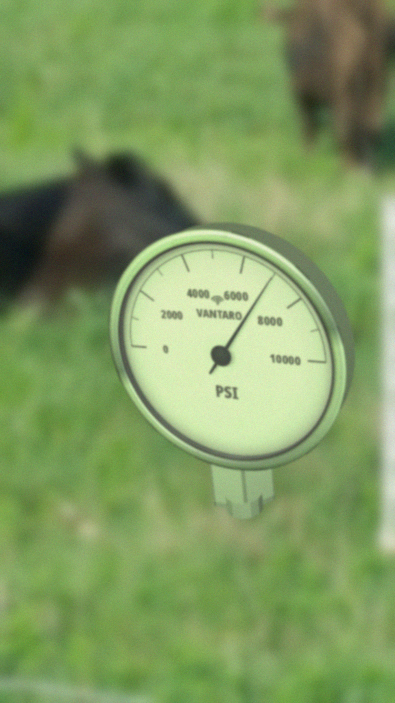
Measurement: **7000** psi
